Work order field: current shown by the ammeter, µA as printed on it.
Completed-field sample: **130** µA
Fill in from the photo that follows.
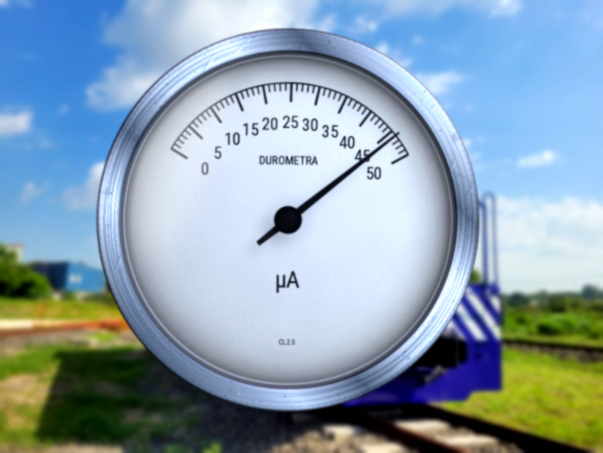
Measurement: **46** µA
